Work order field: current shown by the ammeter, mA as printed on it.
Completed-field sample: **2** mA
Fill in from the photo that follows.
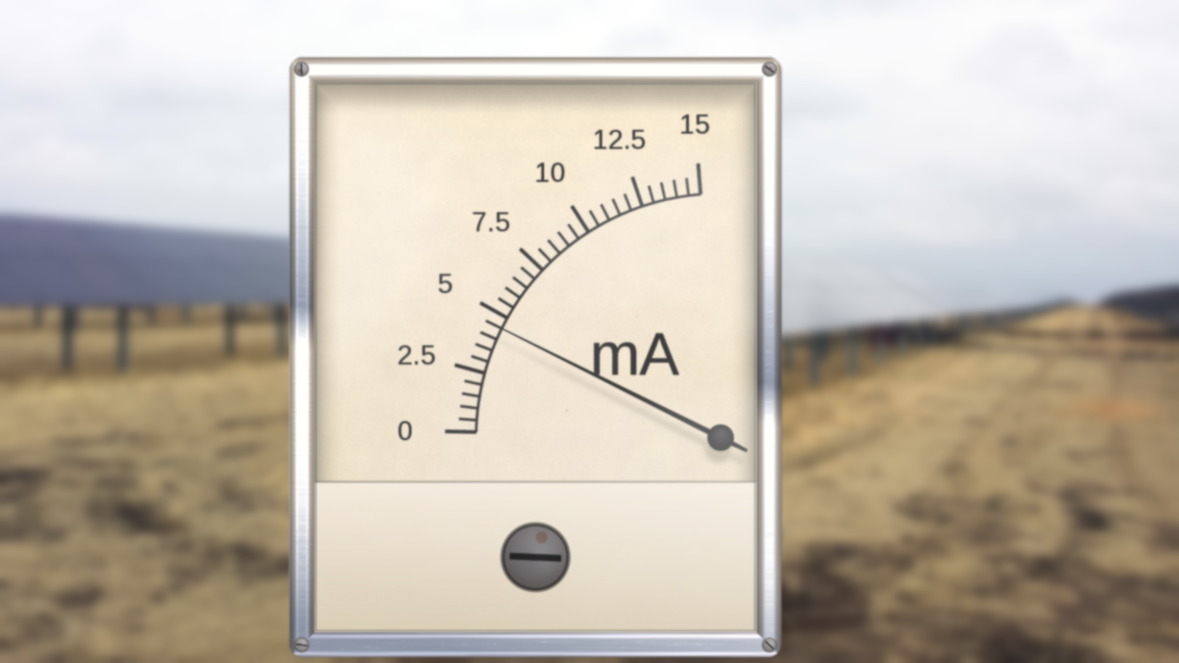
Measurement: **4.5** mA
